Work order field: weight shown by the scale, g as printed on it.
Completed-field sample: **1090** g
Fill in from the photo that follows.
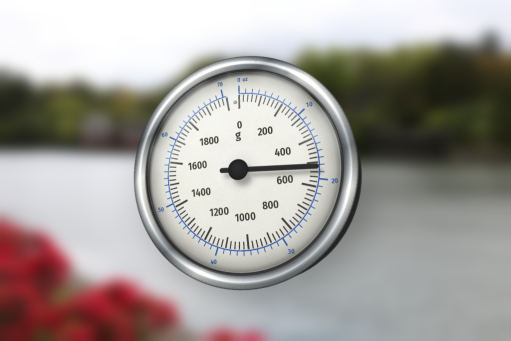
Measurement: **520** g
